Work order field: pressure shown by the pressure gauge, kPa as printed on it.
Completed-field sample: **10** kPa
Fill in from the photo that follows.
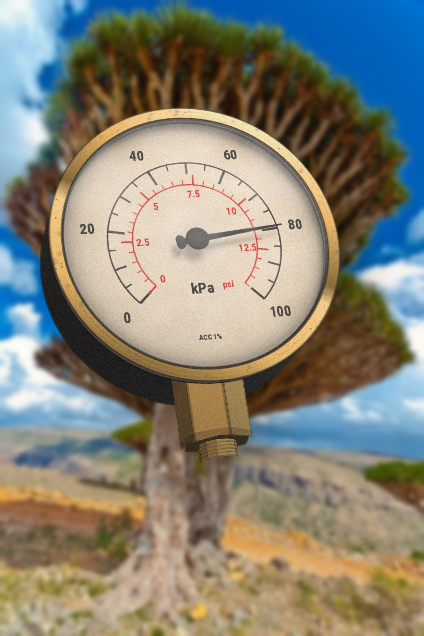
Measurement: **80** kPa
